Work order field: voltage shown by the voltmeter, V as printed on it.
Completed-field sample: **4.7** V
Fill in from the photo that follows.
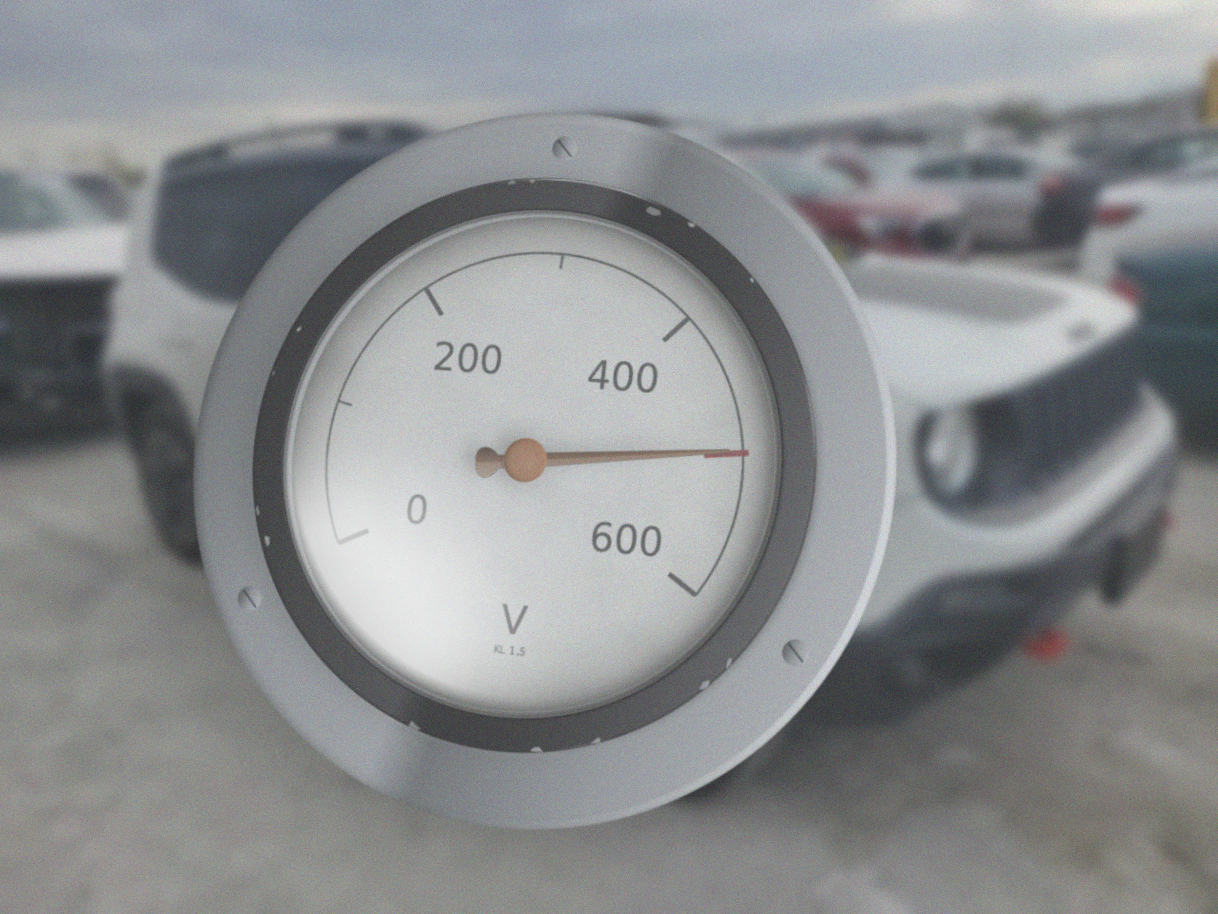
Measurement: **500** V
